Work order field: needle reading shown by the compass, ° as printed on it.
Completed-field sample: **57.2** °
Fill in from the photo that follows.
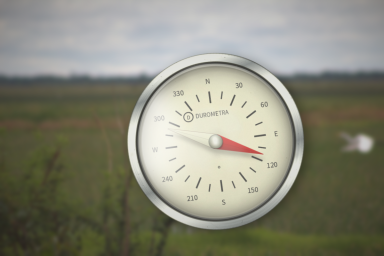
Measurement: **112.5** °
